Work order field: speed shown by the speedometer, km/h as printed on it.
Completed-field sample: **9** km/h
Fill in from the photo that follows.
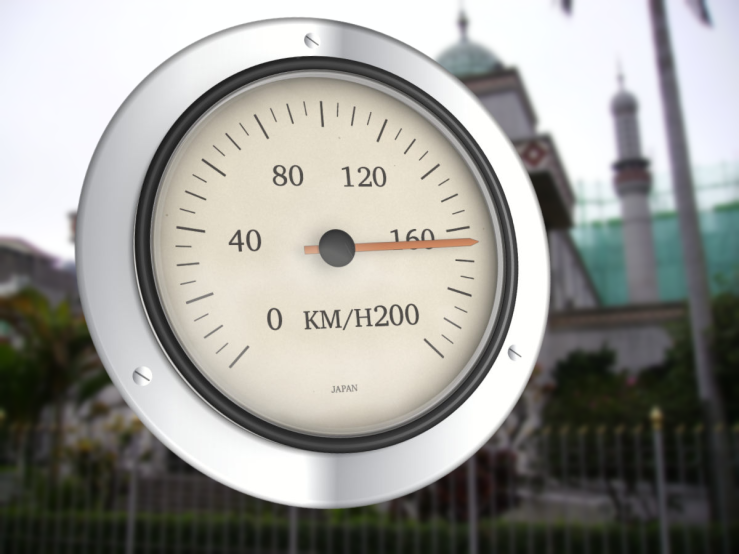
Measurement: **165** km/h
